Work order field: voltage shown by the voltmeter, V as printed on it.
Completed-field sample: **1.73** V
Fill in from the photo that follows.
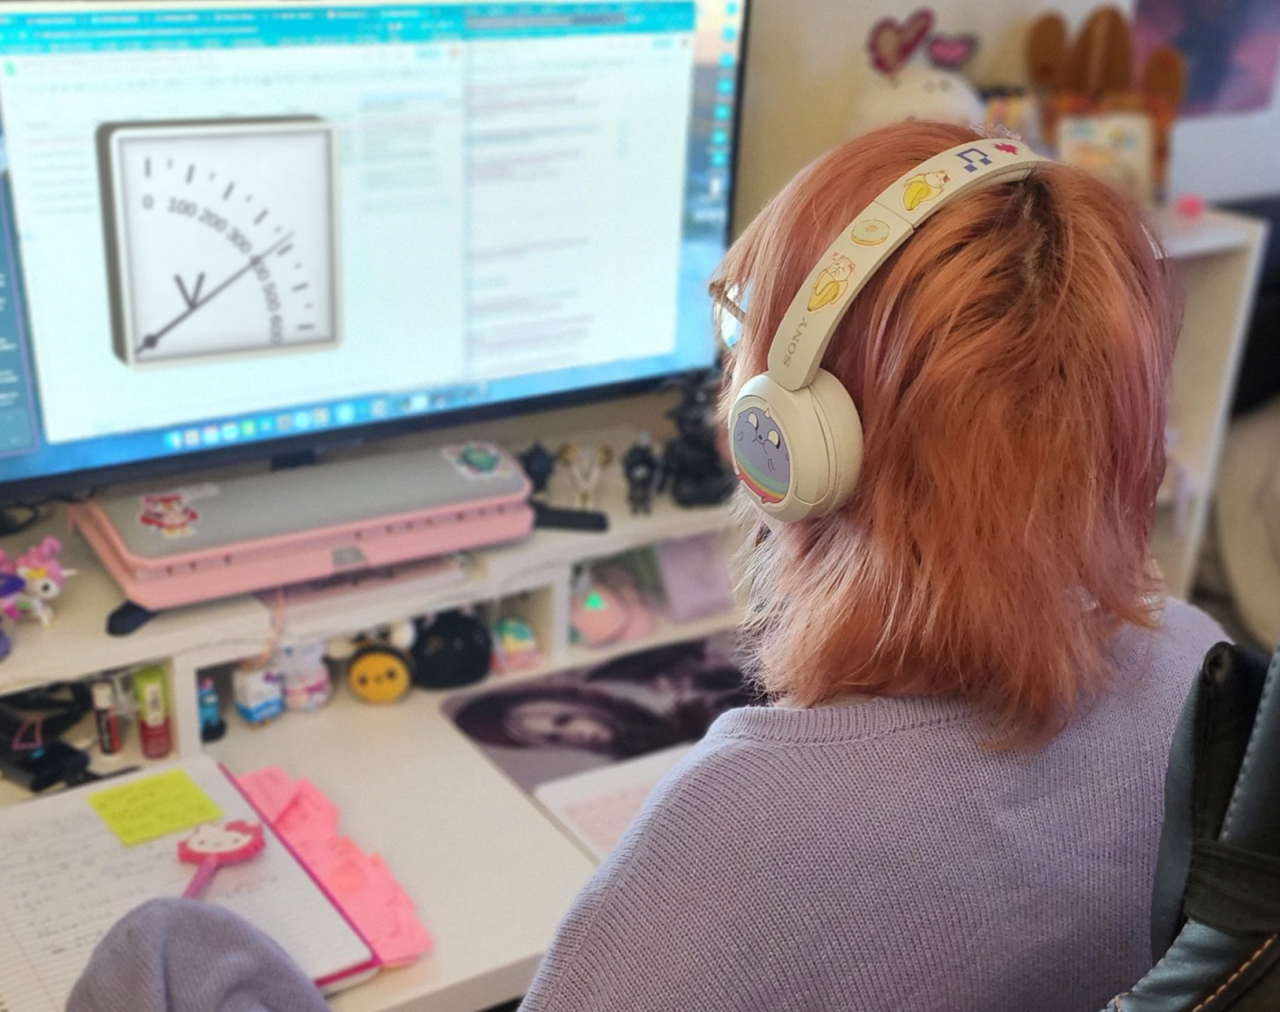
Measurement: **375** V
